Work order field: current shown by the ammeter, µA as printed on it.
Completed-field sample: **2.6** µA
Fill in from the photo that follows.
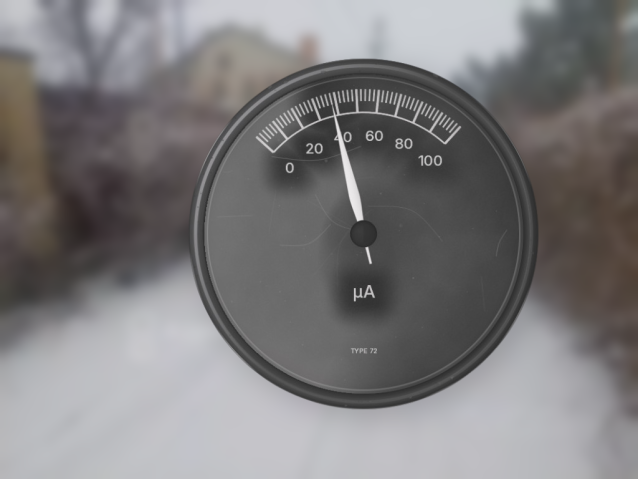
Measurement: **38** µA
